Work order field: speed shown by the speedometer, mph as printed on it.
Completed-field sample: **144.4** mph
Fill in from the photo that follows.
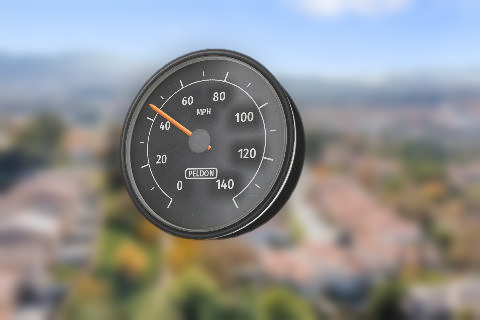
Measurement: **45** mph
